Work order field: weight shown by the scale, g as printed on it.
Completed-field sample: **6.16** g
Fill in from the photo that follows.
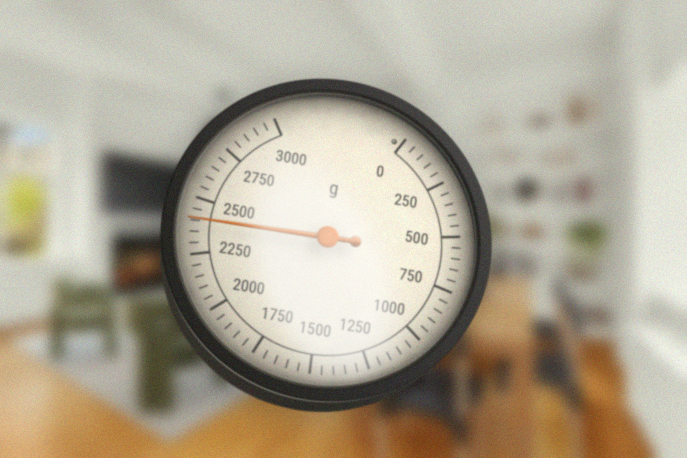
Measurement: **2400** g
